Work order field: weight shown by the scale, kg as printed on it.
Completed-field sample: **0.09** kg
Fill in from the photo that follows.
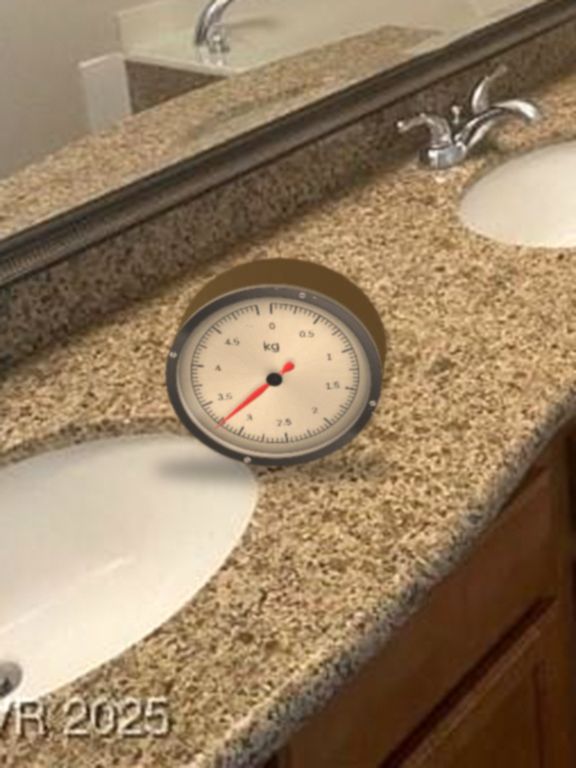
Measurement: **3.25** kg
